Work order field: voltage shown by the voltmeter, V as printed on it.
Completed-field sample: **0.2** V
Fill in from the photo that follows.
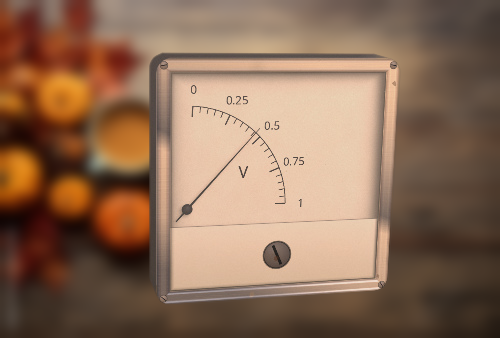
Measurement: **0.45** V
